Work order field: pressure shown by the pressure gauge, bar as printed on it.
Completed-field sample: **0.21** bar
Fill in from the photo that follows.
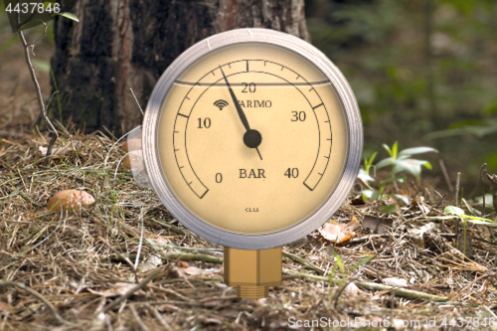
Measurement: **17** bar
